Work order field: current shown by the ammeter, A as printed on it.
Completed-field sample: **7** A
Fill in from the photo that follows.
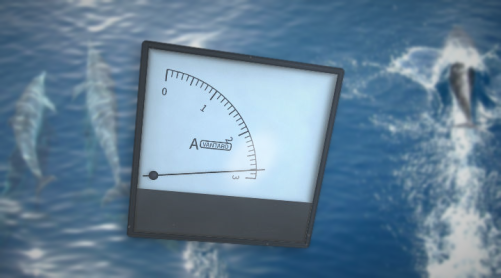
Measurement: **2.8** A
